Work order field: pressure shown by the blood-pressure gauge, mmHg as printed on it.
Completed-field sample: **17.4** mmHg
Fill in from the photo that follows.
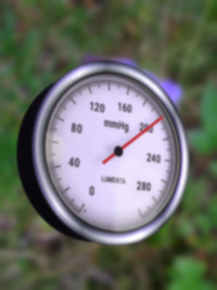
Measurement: **200** mmHg
